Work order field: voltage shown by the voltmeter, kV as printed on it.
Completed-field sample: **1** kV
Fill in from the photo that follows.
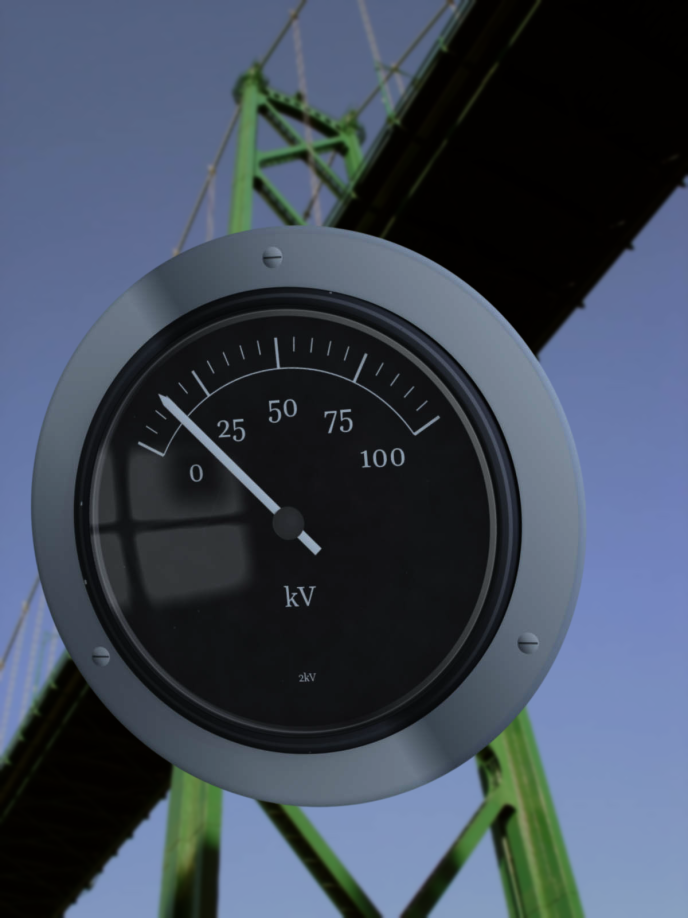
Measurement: **15** kV
